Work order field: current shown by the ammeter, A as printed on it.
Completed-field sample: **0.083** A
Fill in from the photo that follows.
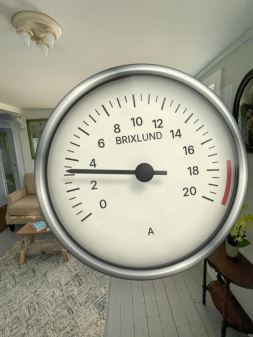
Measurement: **3.25** A
